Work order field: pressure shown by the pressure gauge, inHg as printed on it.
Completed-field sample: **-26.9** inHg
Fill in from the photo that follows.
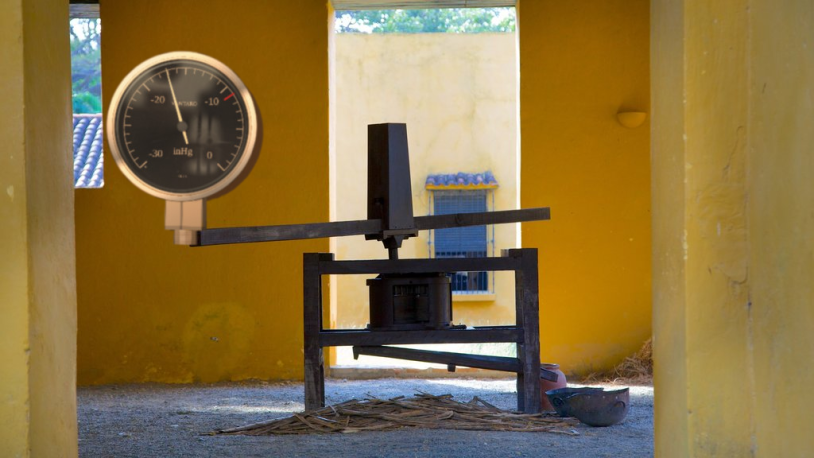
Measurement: **-17** inHg
